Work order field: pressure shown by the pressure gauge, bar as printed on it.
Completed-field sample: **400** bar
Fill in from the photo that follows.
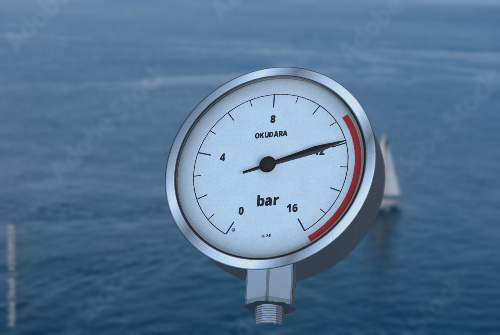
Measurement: **12** bar
